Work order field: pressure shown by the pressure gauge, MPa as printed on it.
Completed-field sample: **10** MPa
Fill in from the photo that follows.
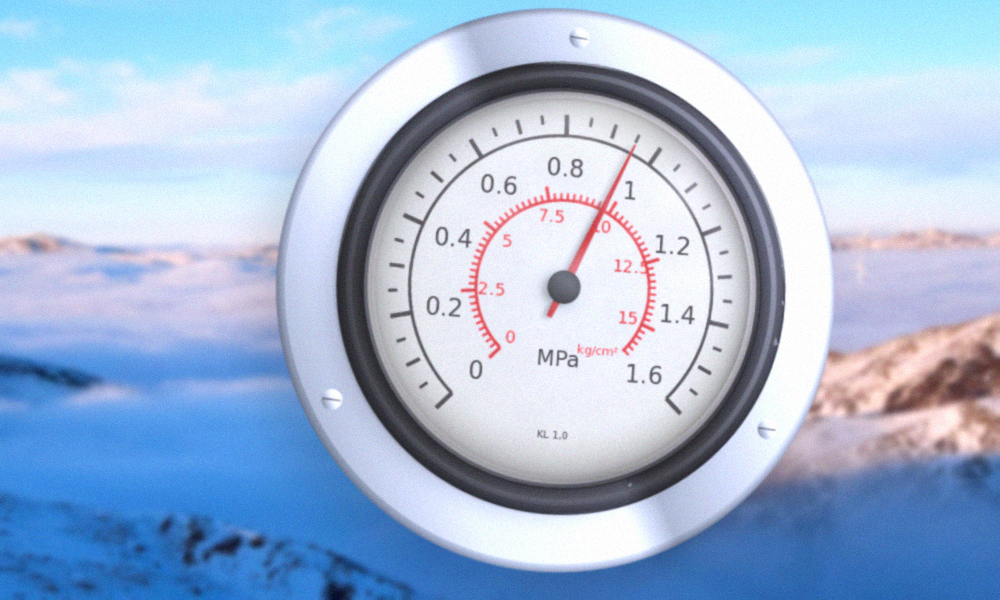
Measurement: **0.95** MPa
